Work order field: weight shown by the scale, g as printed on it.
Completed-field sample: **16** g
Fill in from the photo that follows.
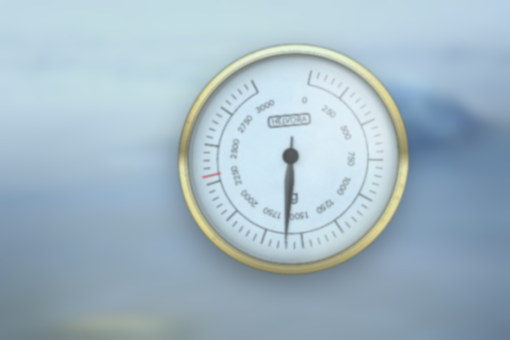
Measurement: **1600** g
